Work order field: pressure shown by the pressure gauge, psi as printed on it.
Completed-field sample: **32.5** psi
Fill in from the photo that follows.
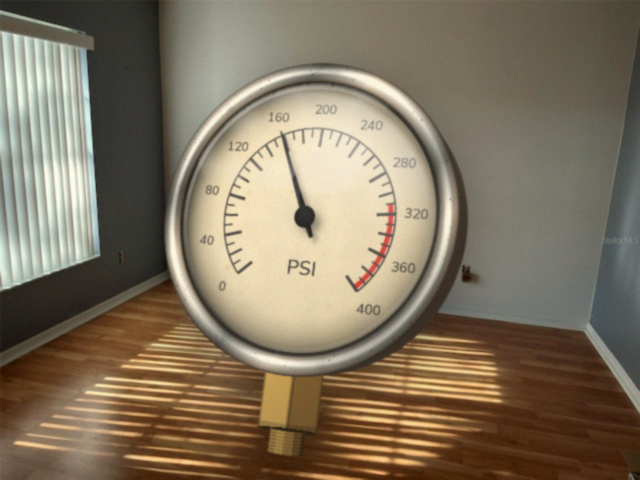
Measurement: **160** psi
